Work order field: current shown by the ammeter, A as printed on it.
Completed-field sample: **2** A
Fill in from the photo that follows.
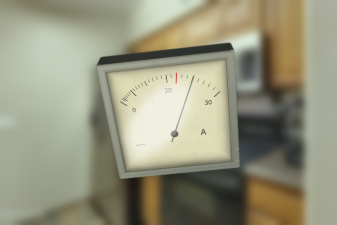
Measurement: **25** A
